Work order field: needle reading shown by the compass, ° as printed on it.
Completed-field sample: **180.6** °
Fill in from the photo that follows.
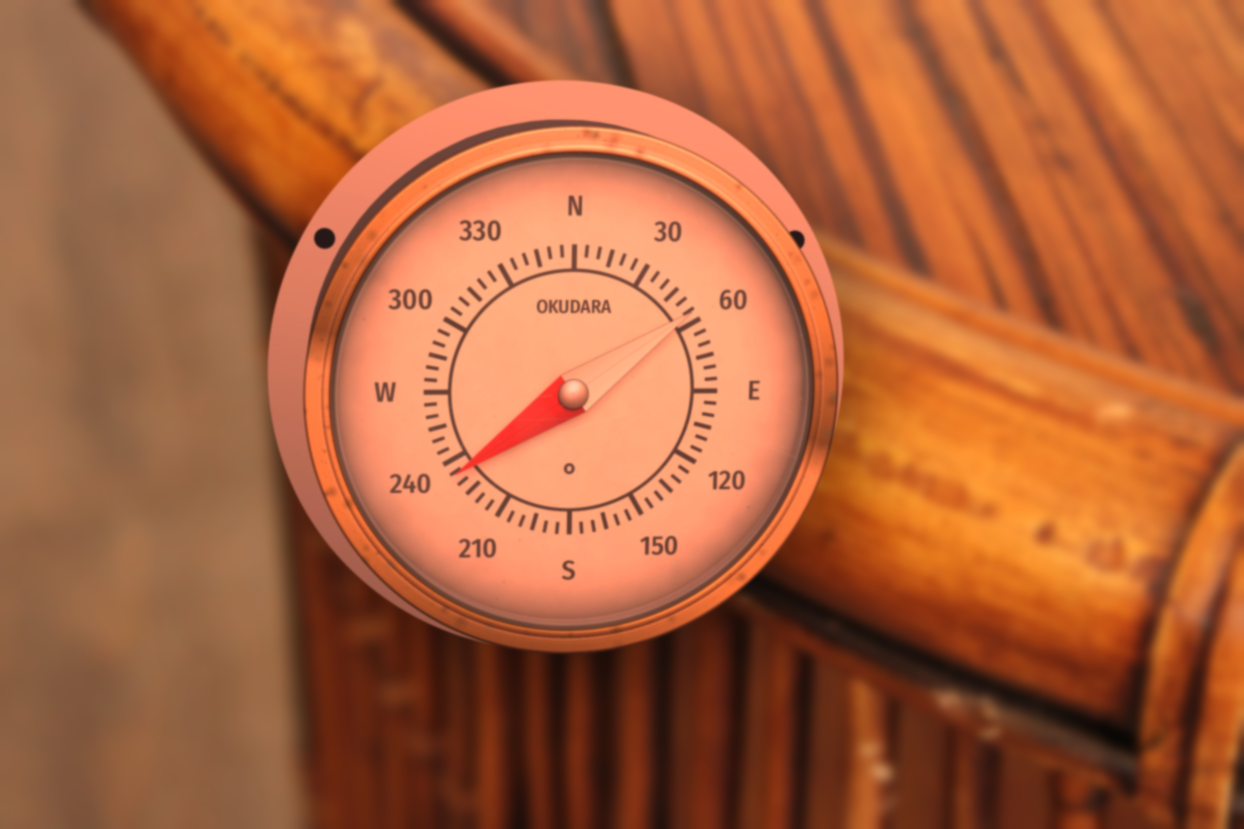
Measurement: **235** °
